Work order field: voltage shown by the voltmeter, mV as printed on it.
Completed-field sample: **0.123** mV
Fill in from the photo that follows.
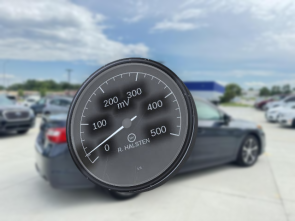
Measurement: **20** mV
